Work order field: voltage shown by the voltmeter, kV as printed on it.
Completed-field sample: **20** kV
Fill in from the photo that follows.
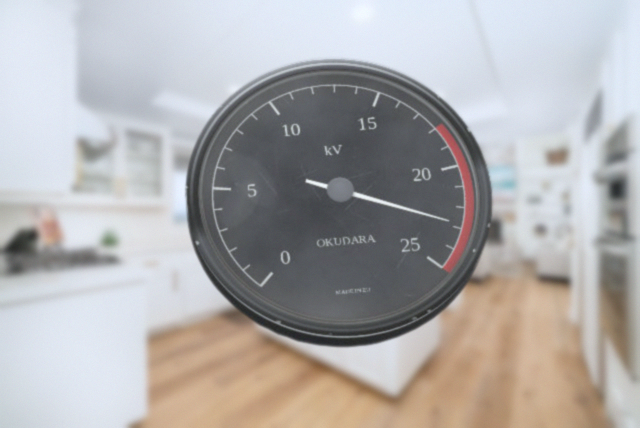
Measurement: **23** kV
